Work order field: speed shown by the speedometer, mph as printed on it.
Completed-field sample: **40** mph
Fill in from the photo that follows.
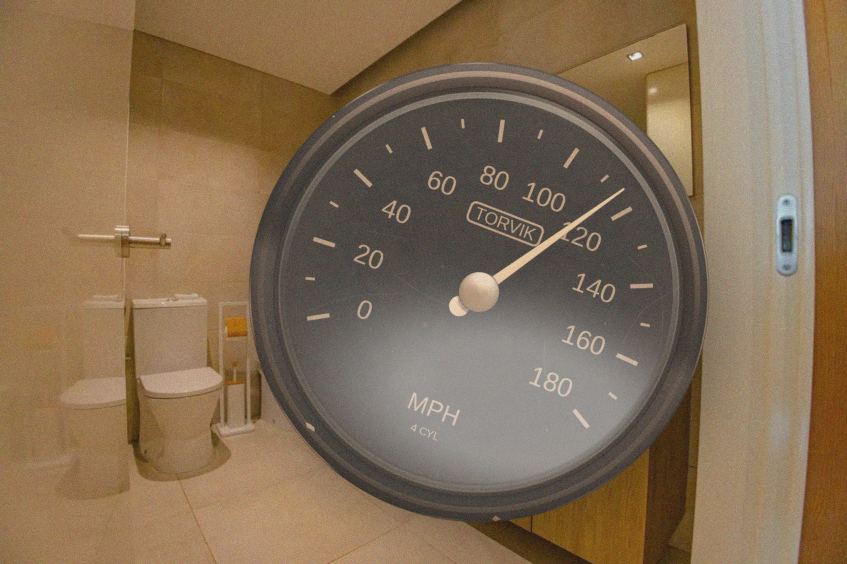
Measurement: **115** mph
